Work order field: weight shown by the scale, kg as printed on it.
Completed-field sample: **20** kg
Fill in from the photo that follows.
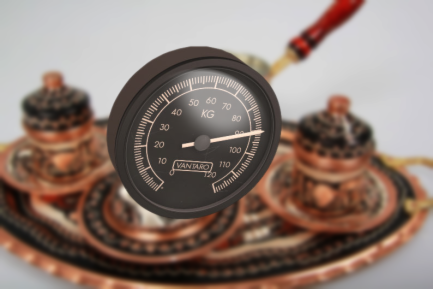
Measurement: **90** kg
